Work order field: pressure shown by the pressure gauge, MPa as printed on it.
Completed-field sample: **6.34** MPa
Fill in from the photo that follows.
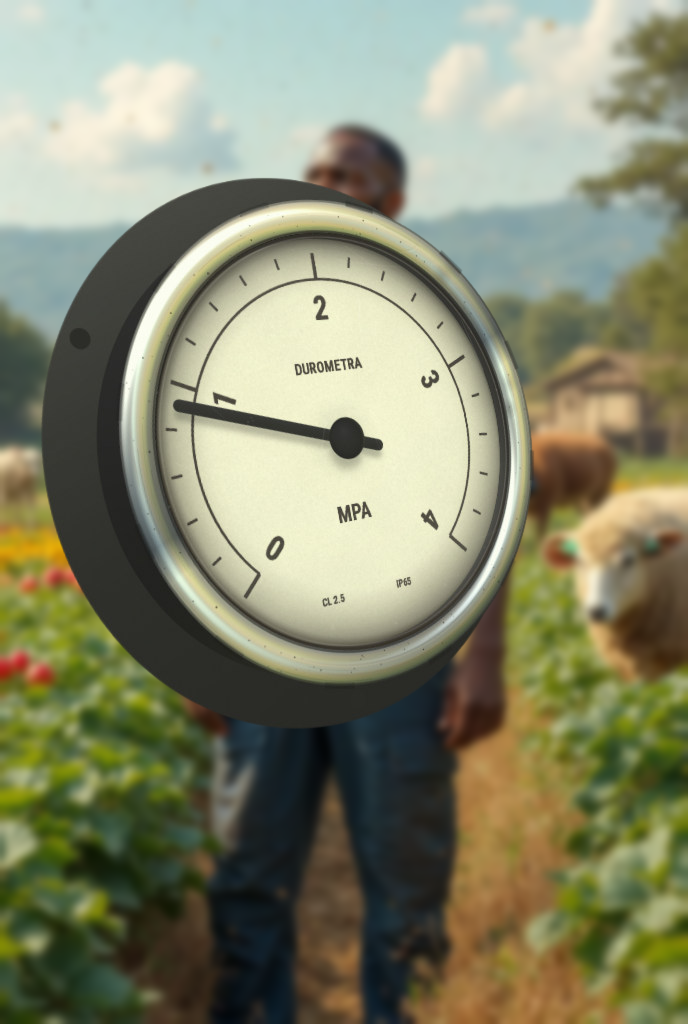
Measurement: **0.9** MPa
